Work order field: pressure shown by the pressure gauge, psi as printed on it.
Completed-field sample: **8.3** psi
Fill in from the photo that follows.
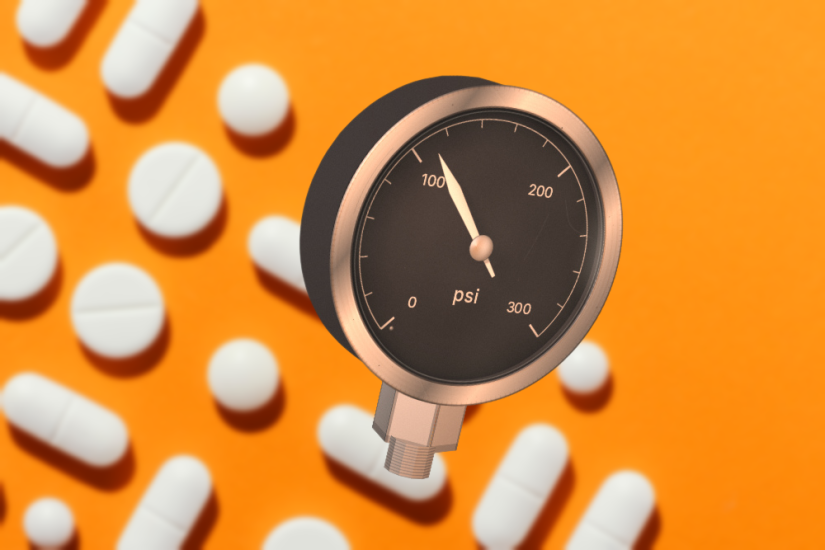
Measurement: **110** psi
